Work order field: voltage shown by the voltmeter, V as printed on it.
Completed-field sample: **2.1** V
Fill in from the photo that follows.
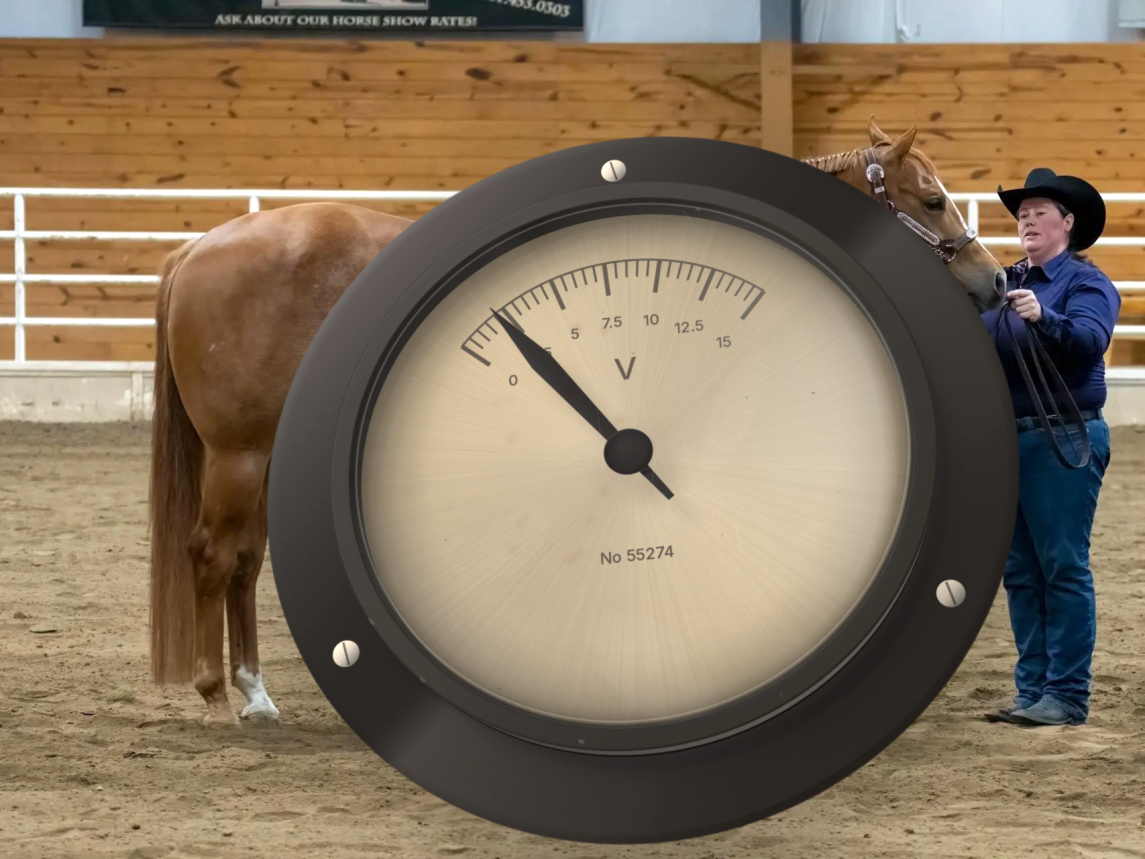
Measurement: **2** V
